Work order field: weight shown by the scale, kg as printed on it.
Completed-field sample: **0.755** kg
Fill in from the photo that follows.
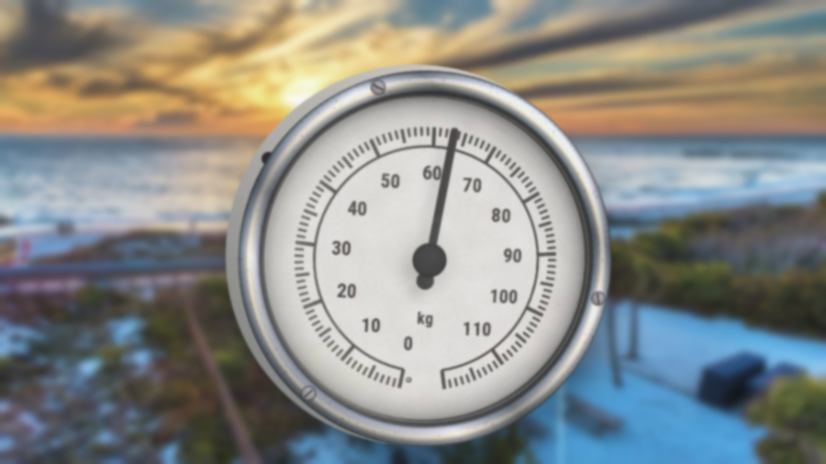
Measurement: **63** kg
